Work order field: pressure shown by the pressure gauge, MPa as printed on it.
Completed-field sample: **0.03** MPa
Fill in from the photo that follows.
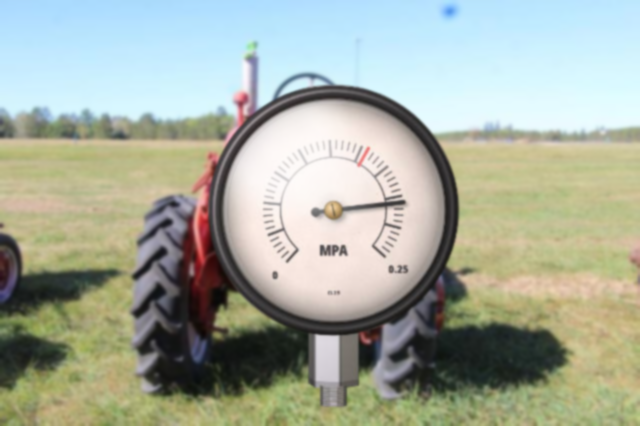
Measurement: **0.205** MPa
